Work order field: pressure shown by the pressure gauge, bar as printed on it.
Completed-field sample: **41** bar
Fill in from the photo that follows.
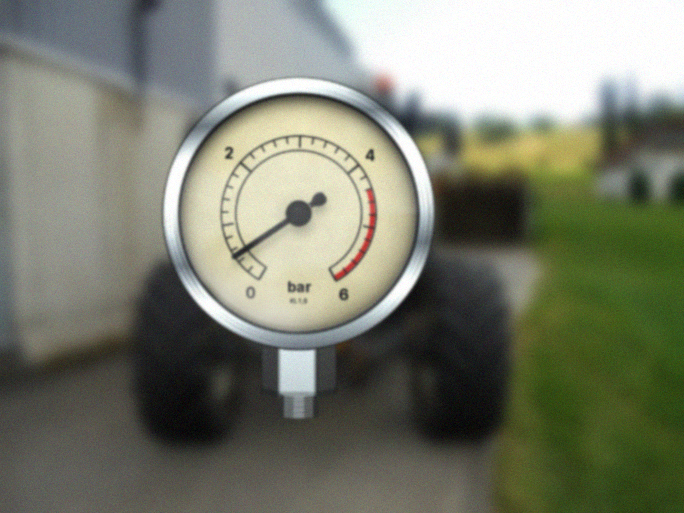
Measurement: **0.5** bar
